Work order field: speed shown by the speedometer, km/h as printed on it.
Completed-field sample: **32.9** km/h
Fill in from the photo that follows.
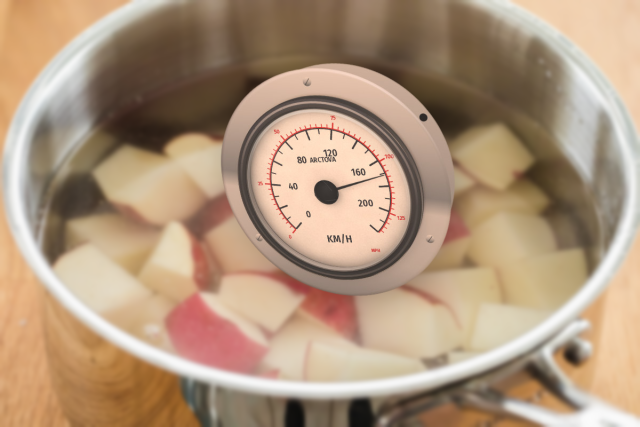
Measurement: **170** km/h
